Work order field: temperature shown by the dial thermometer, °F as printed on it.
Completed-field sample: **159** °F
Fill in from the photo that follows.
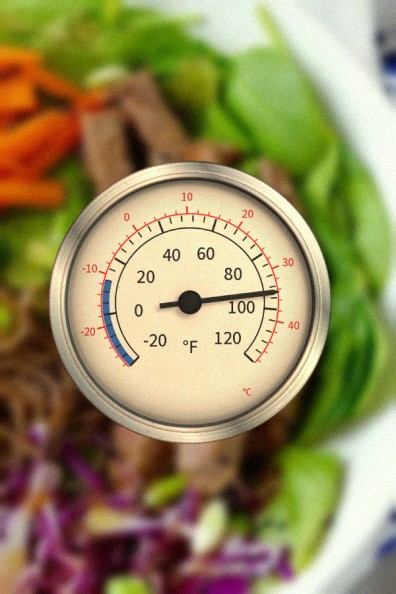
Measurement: **94** °F
